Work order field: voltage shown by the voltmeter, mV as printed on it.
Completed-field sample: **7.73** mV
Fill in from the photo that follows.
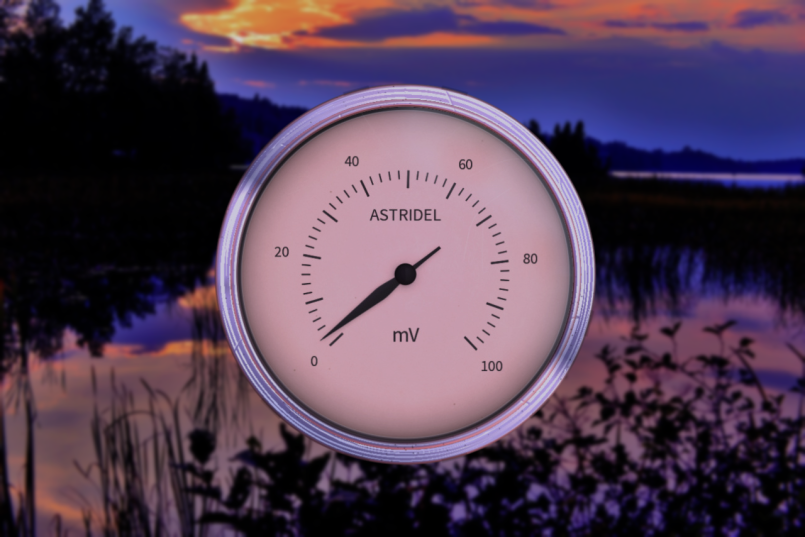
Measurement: **2** mV
